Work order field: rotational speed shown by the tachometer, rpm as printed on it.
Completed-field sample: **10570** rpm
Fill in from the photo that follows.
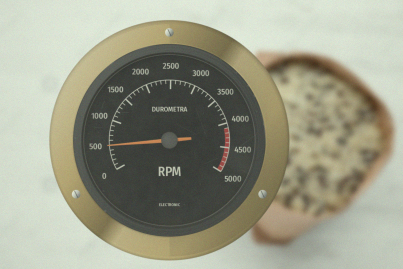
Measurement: **500** rpm
